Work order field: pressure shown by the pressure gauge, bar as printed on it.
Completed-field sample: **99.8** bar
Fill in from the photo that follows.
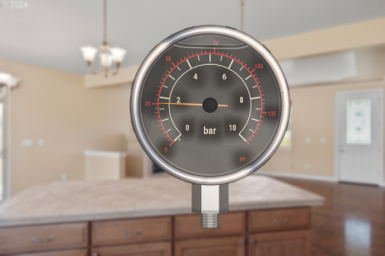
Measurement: **1.75** bar
